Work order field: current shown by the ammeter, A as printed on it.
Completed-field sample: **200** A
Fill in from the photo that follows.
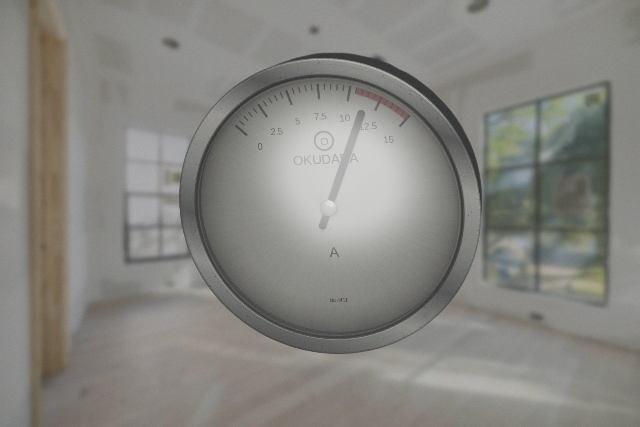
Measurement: **11.5** A
